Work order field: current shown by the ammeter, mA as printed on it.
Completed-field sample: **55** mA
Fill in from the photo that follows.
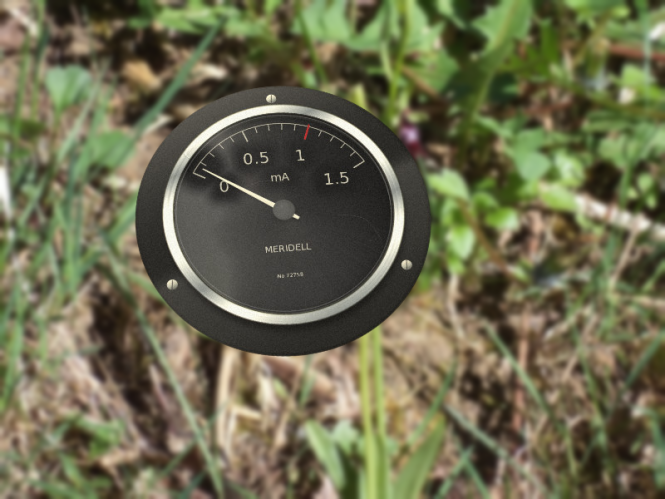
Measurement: **0.05** mA
